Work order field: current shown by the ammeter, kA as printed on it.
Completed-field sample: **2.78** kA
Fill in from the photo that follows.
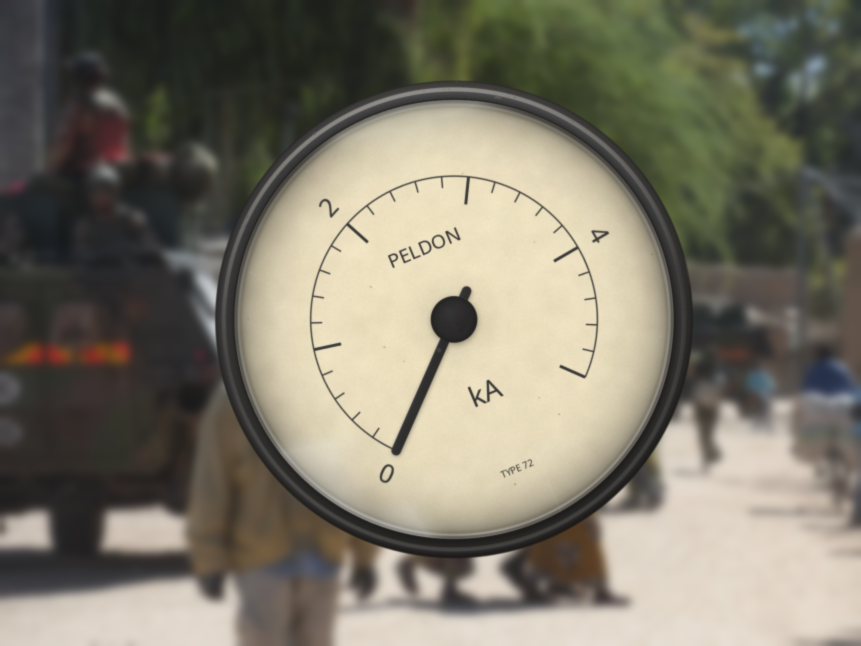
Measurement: **0** kA
